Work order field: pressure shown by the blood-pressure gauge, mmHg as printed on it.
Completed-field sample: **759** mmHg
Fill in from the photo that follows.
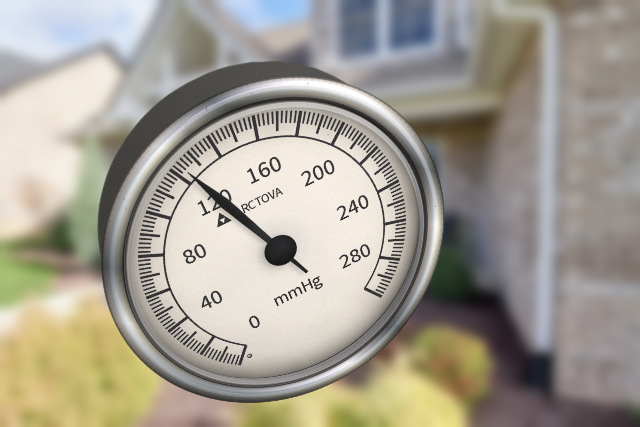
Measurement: **124** mmHg
